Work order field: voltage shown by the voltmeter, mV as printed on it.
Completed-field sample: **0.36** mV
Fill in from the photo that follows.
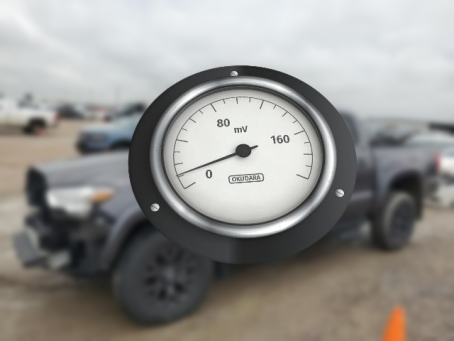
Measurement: **10** mV
